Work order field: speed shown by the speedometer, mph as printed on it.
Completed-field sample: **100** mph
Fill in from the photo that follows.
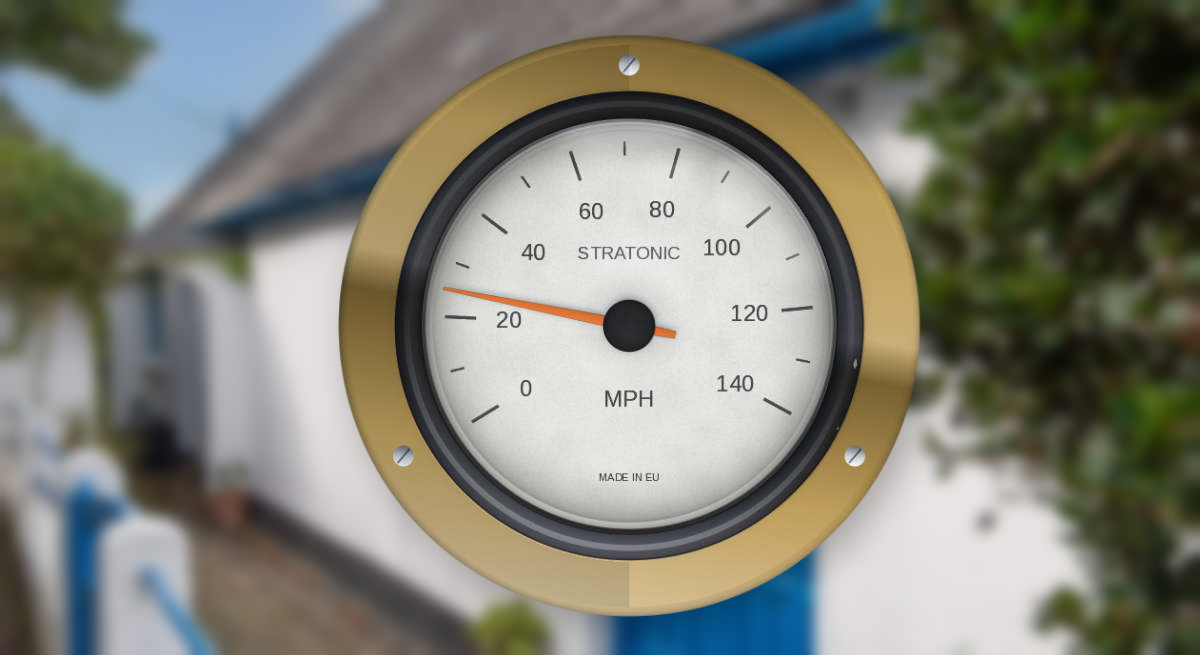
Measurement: **25** mph
